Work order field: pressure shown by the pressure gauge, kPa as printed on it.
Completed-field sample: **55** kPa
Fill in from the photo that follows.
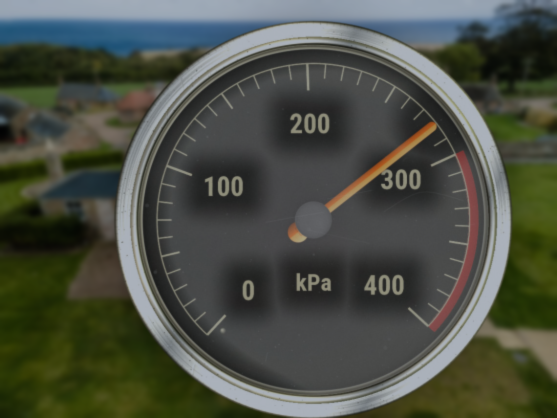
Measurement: **280** kPa
